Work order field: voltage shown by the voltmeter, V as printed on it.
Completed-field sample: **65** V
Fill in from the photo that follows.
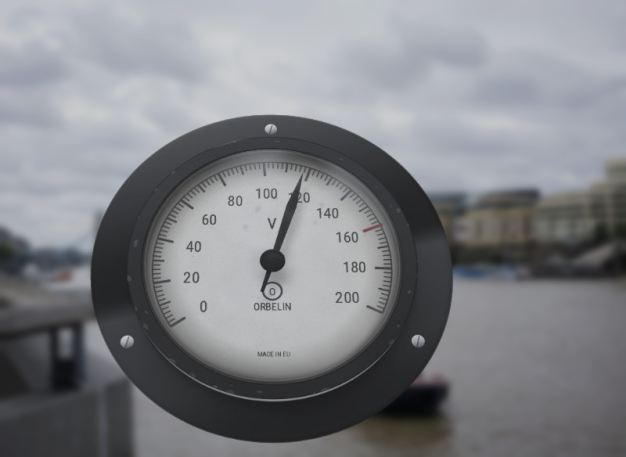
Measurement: **118** V
